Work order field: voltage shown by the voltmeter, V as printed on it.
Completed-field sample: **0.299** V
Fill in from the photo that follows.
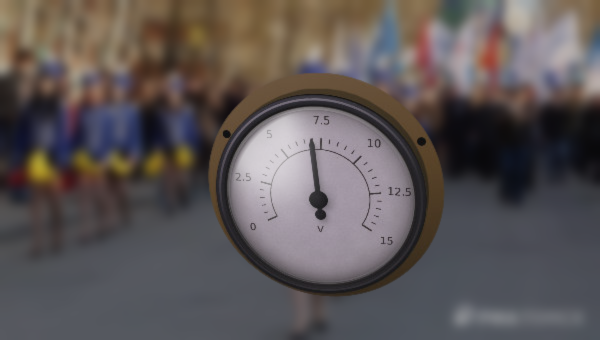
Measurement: **7** V
